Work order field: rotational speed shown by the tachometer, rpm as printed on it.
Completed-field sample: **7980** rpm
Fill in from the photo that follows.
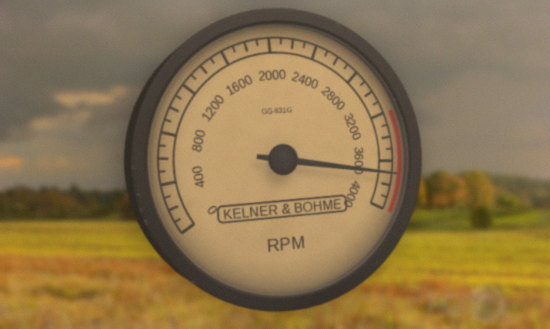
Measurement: **3700** rpm
